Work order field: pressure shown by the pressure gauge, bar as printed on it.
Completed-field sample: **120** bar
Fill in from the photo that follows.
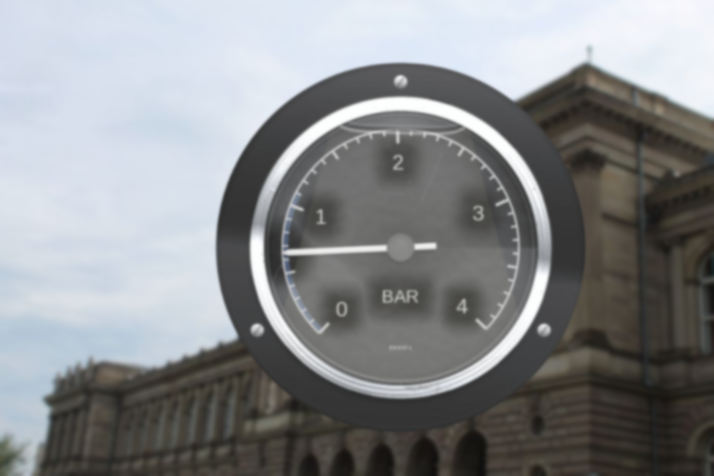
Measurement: **0.65** bar
